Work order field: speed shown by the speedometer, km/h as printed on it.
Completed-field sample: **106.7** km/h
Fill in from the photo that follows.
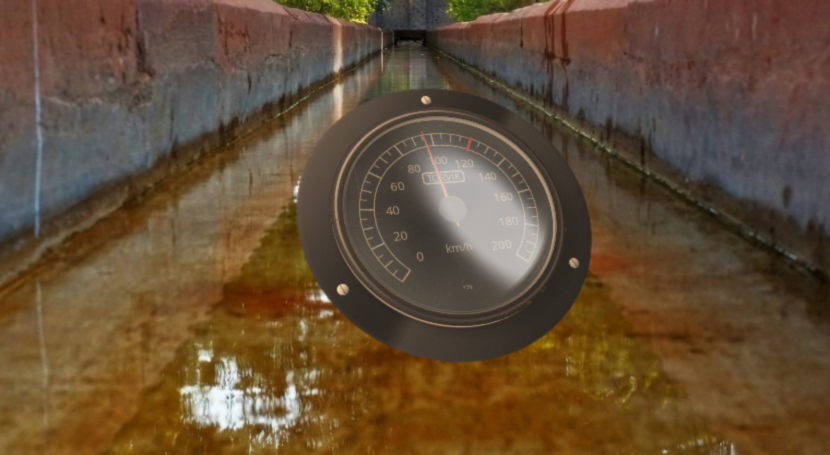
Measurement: **95** km/h
